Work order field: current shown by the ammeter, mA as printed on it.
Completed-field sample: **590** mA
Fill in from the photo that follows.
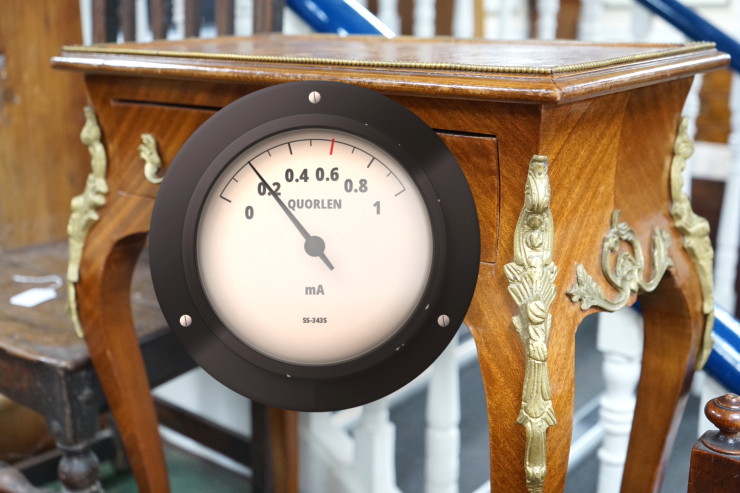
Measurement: **0.2** mA
